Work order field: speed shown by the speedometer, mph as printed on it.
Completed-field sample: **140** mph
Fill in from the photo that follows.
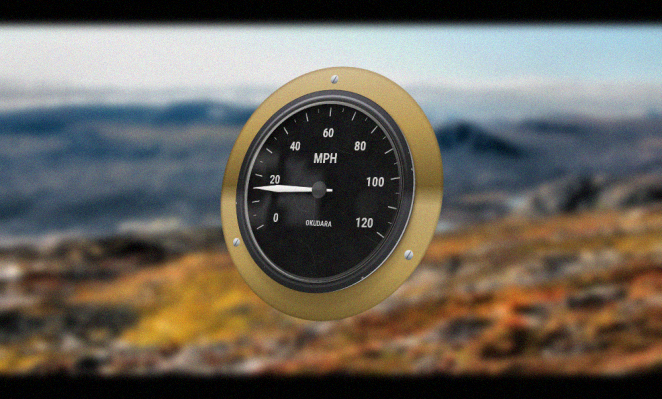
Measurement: **15** mph
